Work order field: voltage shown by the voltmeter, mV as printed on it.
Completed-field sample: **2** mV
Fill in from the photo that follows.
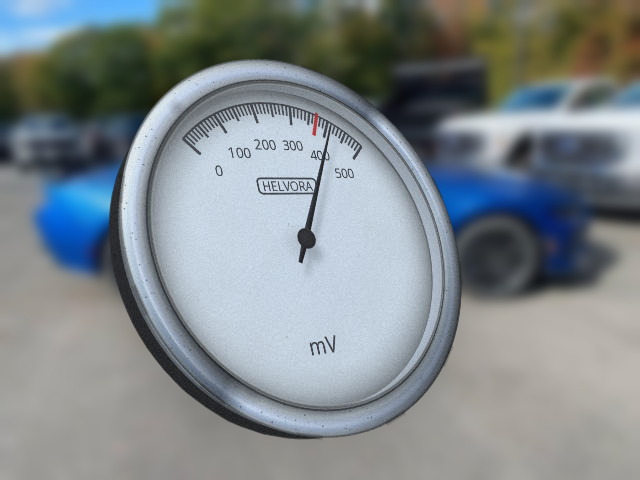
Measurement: **400** mV
